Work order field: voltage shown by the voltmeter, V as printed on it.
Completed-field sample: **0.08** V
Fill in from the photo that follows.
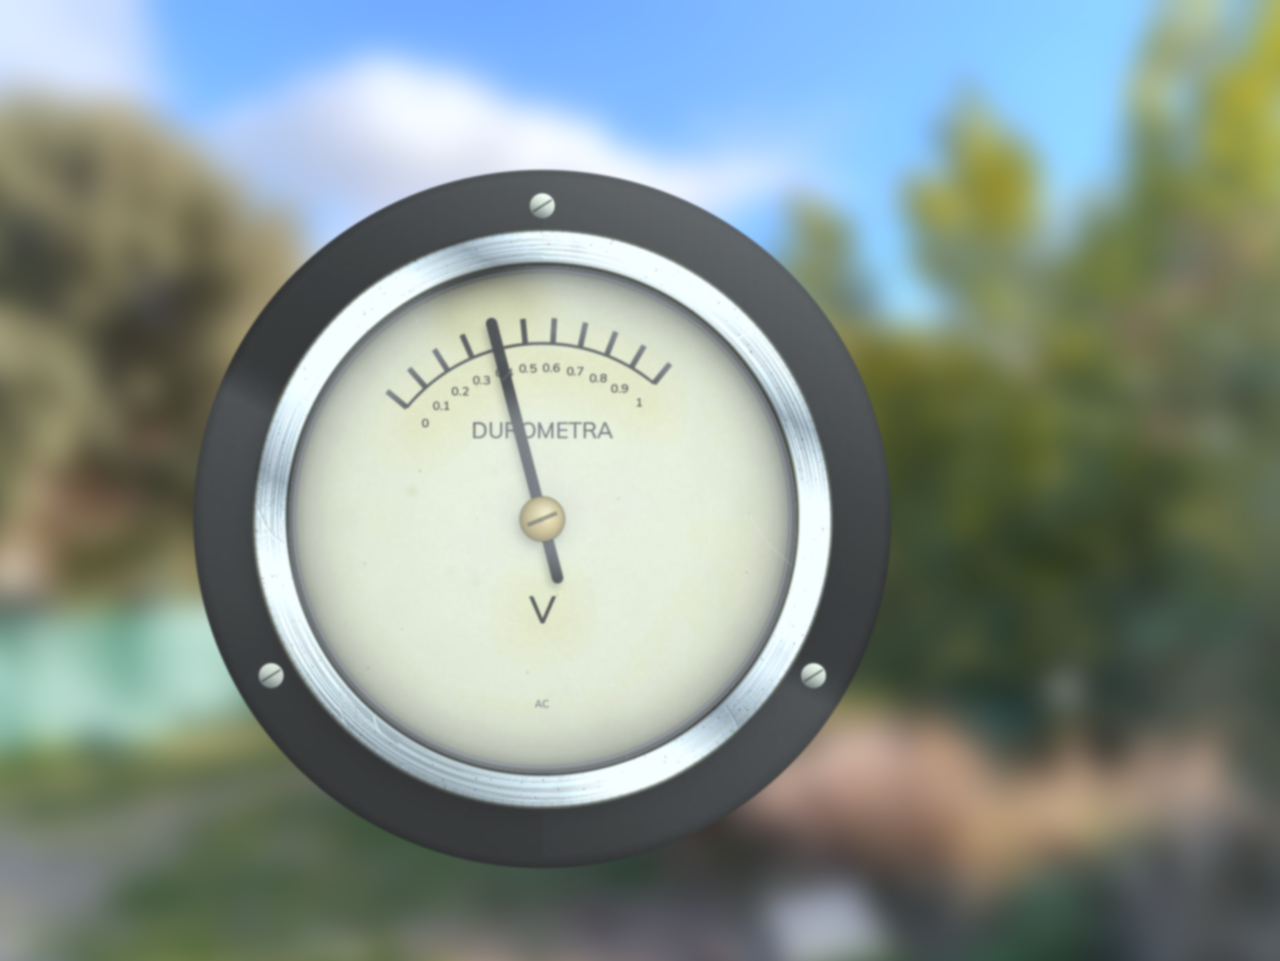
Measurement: **0.4** V
